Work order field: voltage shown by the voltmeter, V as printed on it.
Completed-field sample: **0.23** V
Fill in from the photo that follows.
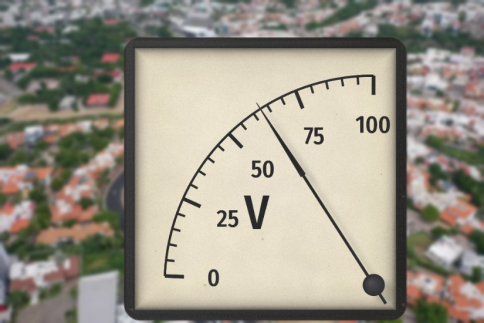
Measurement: **62.5** V
